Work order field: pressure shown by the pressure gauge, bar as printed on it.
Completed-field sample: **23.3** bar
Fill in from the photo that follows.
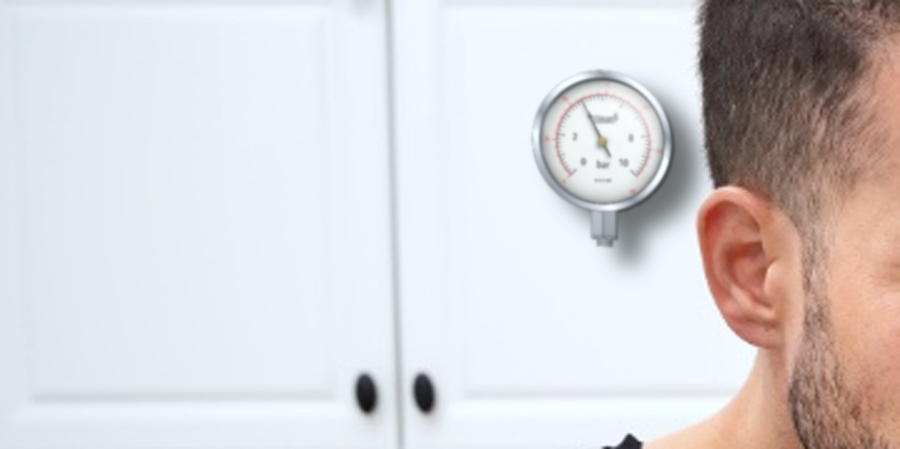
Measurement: **4** bar
